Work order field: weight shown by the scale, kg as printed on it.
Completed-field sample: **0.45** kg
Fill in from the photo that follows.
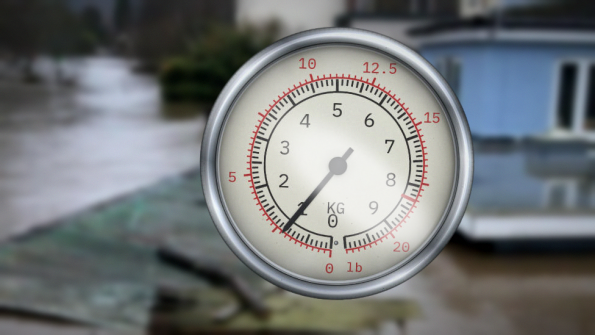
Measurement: **1** kg
